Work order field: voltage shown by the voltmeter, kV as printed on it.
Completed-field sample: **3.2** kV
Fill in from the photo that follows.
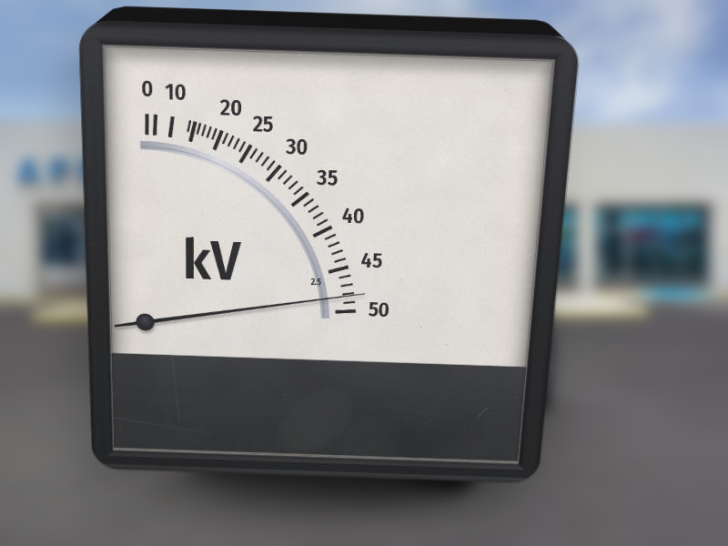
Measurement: **48** kV
